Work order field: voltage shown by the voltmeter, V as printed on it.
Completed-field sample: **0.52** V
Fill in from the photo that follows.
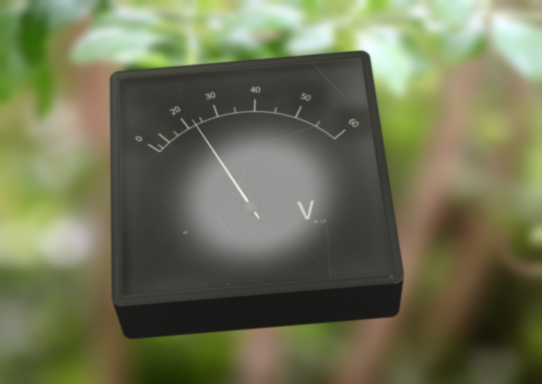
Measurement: **22.5** V
